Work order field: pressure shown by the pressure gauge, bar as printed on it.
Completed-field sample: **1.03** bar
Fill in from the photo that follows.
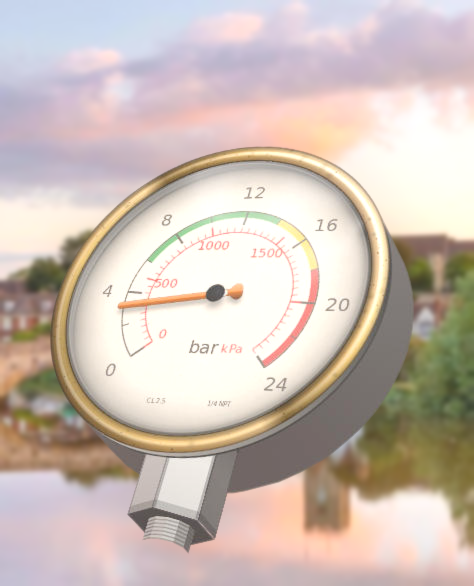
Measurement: **3** bar
